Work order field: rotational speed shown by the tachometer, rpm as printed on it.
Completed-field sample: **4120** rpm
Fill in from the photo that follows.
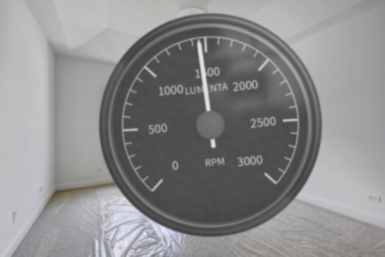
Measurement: **1450** rpm
